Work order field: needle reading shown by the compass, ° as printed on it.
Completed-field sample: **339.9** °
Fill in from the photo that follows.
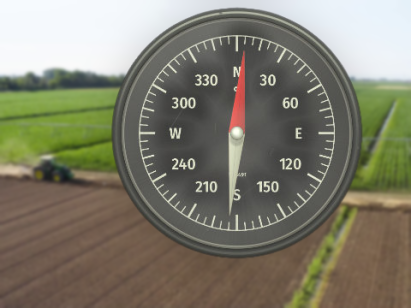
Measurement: **5** °
